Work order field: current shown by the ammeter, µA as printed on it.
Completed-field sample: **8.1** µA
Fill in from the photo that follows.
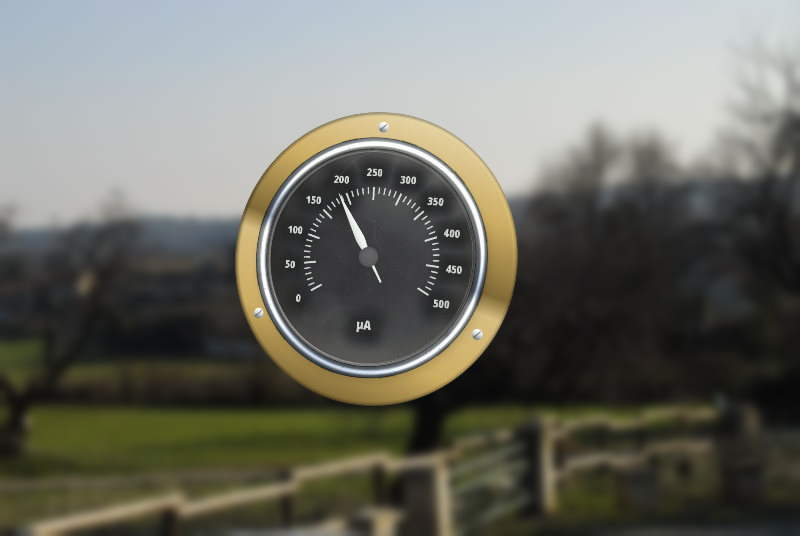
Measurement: **190** µA
